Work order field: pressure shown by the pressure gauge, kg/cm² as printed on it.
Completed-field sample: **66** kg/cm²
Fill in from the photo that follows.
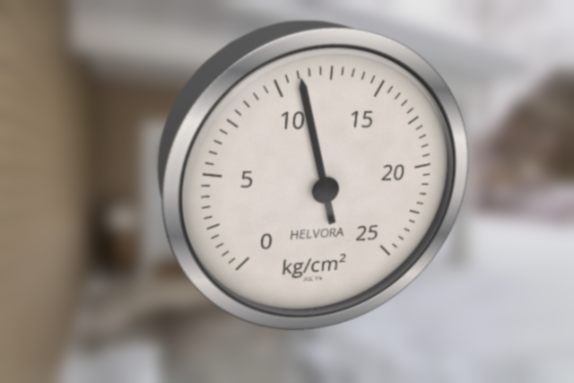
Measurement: **11** kg/cm²
